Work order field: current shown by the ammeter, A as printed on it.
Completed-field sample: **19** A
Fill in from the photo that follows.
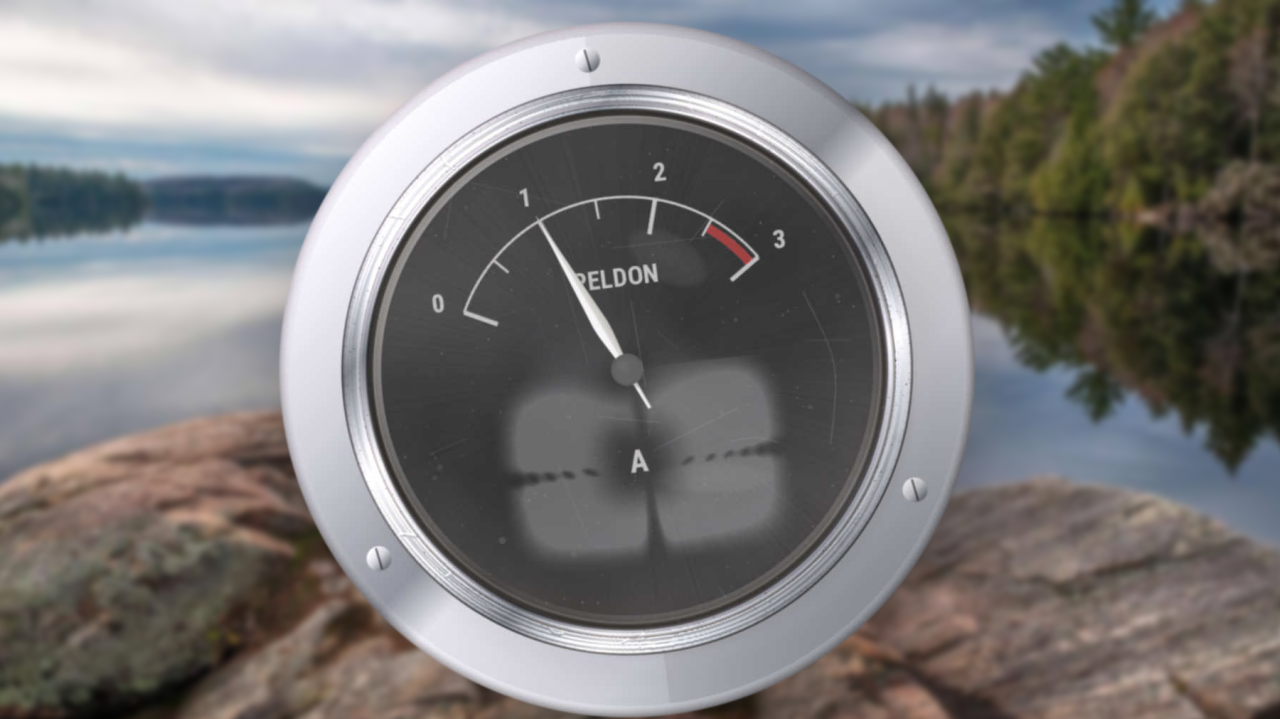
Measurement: **1** A
